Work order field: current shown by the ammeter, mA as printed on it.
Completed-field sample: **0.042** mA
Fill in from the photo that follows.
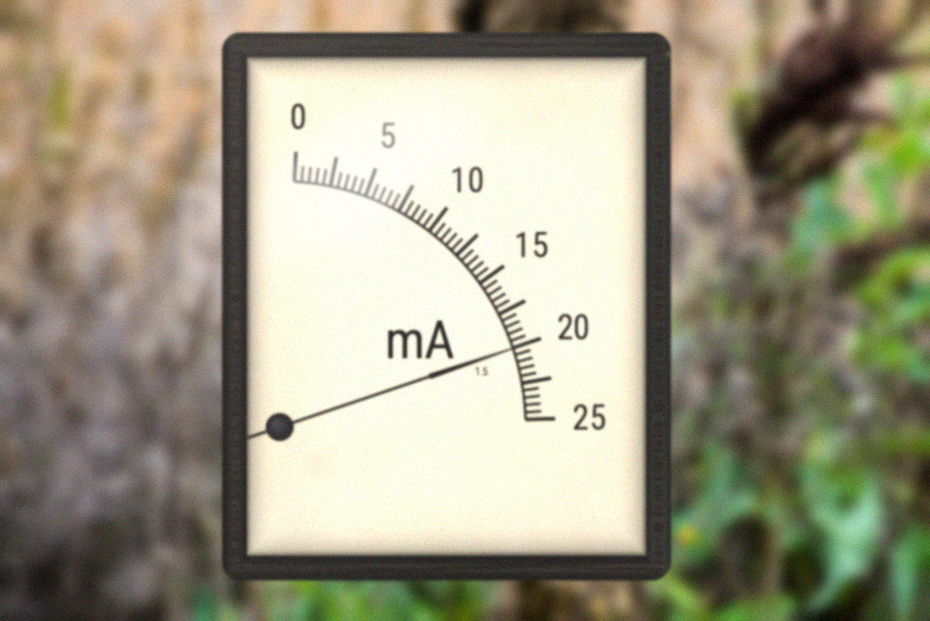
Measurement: **20** mA
